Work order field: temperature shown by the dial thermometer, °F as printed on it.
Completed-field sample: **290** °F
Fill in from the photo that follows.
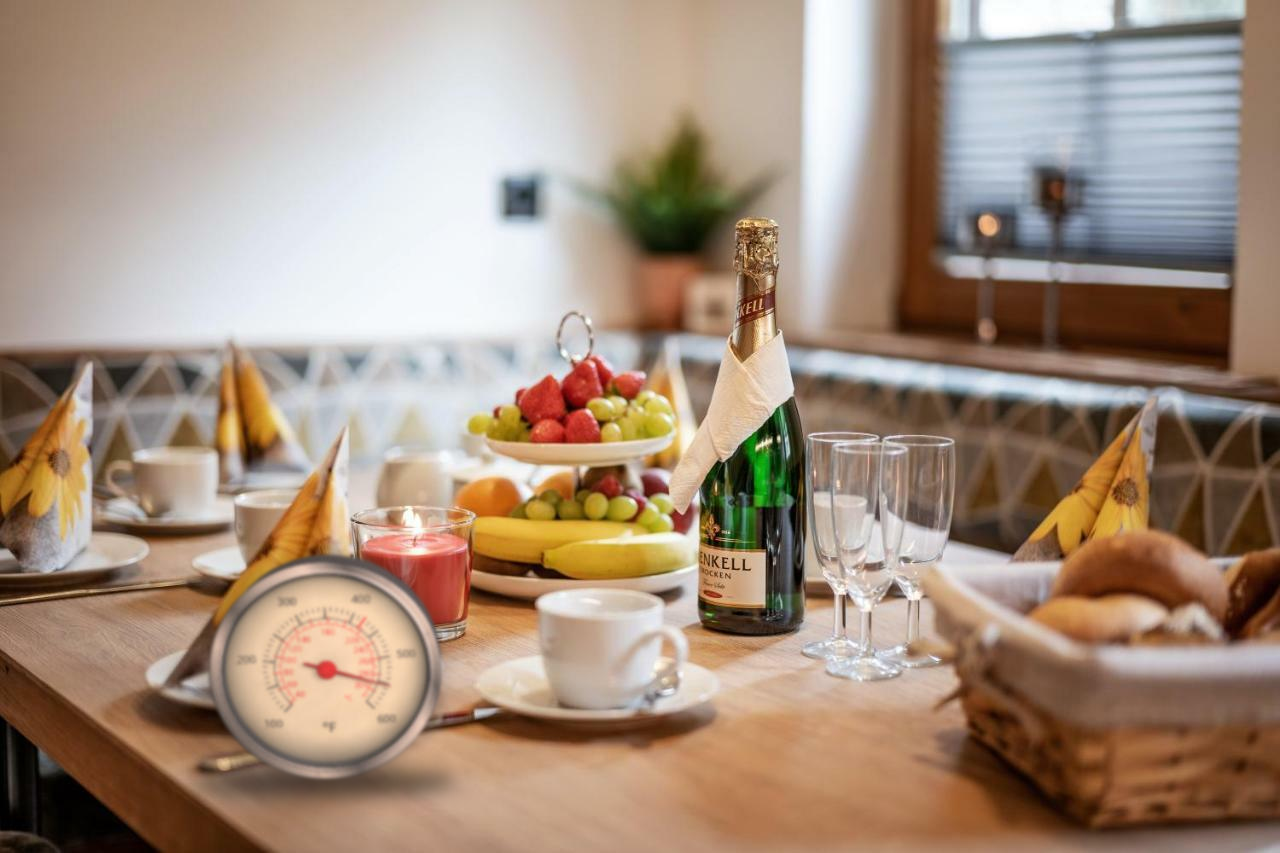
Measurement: **550** °F
